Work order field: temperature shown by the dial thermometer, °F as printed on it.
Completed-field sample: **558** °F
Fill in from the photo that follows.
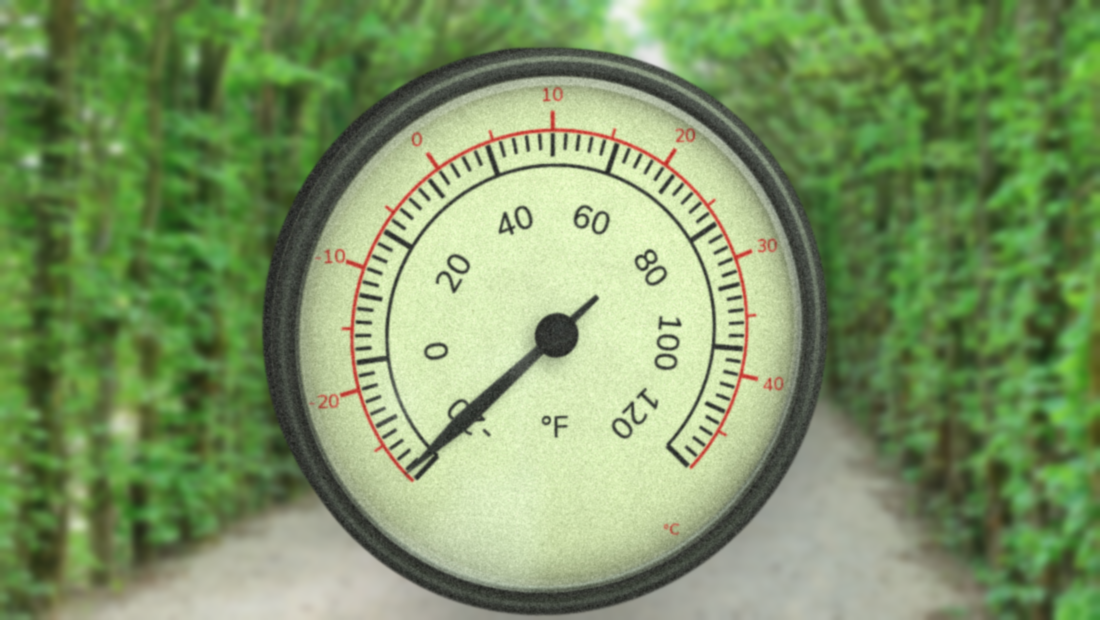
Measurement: **-18** °F
